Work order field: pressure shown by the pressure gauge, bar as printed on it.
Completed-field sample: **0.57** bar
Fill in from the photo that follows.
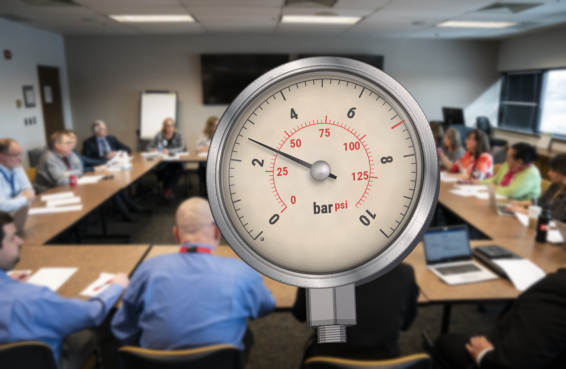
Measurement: **2.6** bar
